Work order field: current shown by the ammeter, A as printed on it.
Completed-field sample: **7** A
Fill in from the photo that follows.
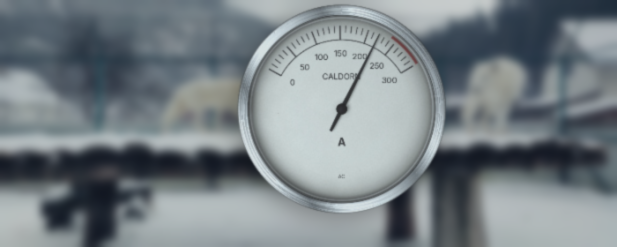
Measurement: **220** A
